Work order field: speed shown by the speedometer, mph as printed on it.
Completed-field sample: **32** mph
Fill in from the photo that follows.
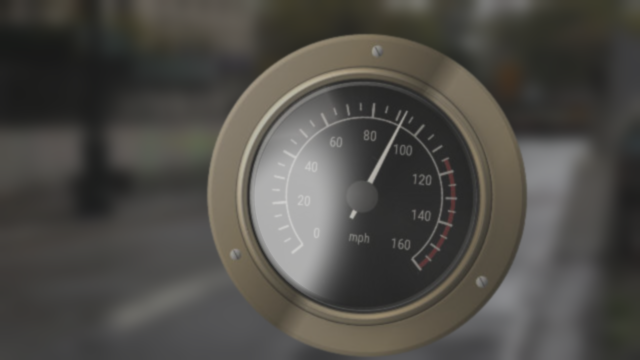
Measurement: **92.5** mph
